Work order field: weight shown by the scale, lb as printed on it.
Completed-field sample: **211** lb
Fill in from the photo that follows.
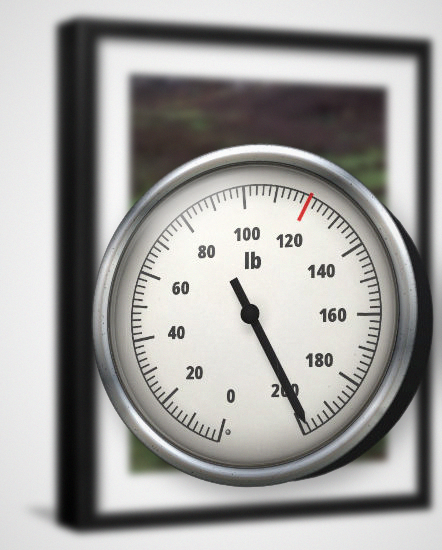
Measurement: **198** lb
